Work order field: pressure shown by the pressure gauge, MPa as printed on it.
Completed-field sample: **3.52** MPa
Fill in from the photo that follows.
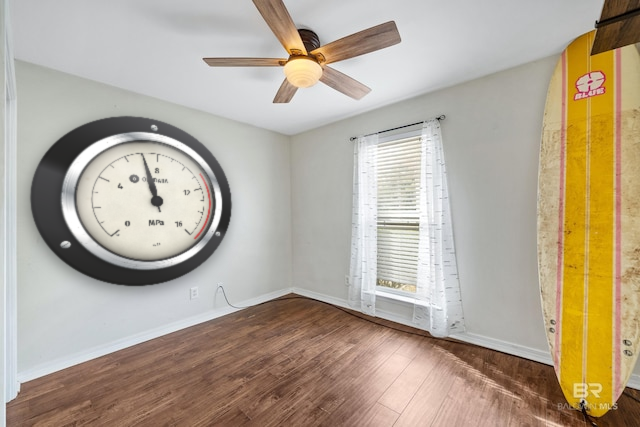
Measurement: **7** MPa
